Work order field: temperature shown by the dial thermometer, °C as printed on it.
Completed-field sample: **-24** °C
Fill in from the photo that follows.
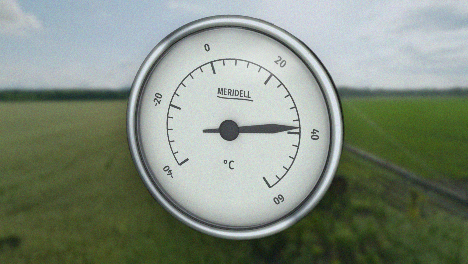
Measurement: **38** °C
